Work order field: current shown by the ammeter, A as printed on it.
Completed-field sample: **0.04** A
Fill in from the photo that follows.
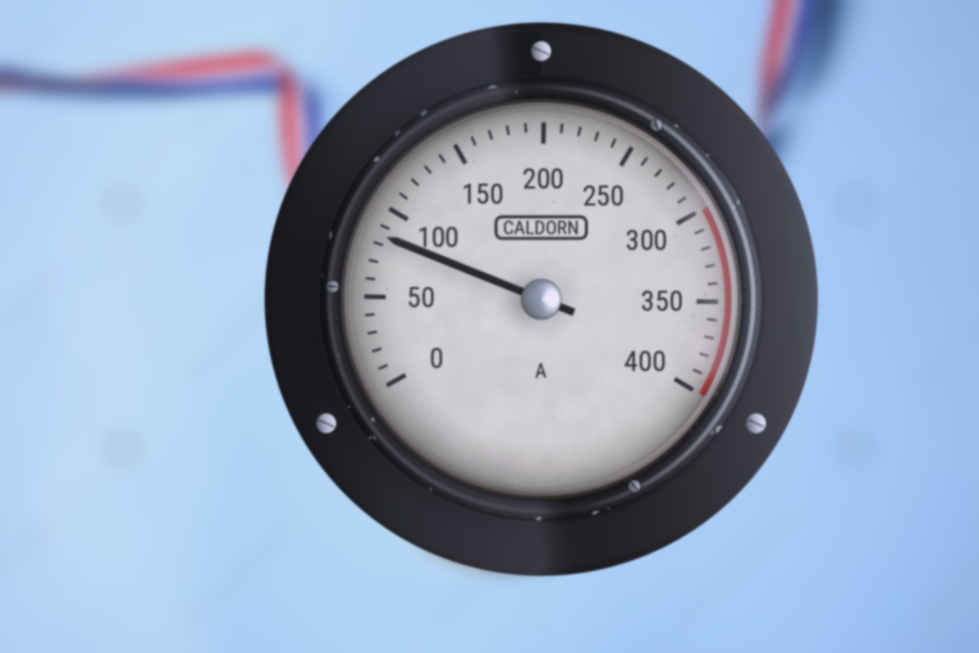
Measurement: **85** A
